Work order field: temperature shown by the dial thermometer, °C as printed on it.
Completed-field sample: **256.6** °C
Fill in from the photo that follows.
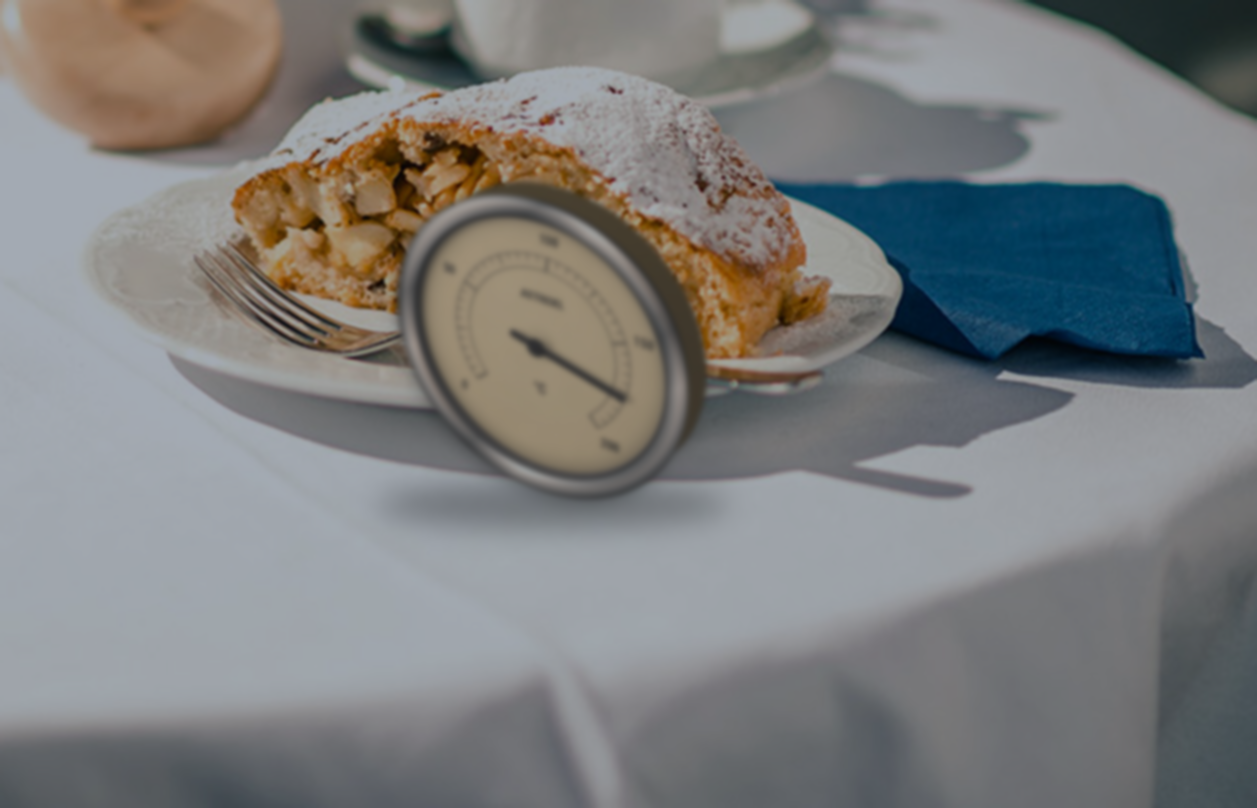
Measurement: **175** °C
